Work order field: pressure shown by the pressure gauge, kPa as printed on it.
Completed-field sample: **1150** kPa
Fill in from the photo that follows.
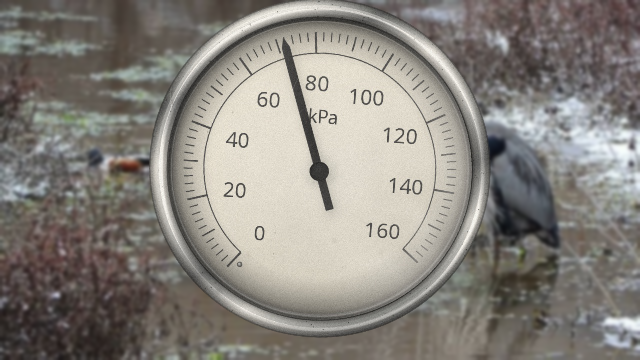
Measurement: **72** kPa
